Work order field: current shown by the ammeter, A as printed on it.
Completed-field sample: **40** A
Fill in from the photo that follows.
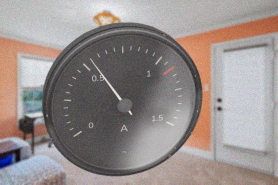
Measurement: **0.55** A
